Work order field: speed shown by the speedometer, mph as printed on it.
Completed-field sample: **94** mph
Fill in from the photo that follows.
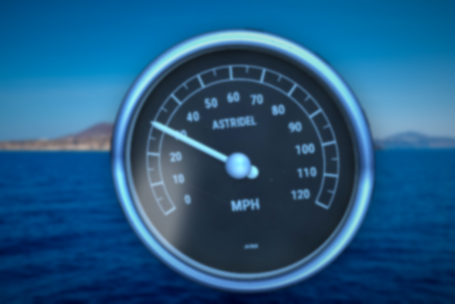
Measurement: **30** mph
